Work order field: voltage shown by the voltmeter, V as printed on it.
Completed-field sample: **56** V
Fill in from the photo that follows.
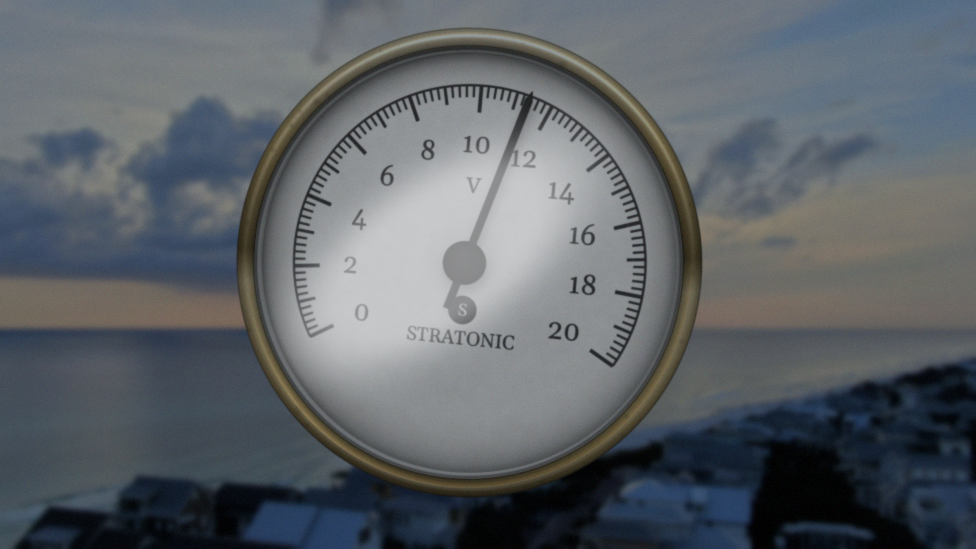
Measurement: **11.4** V
